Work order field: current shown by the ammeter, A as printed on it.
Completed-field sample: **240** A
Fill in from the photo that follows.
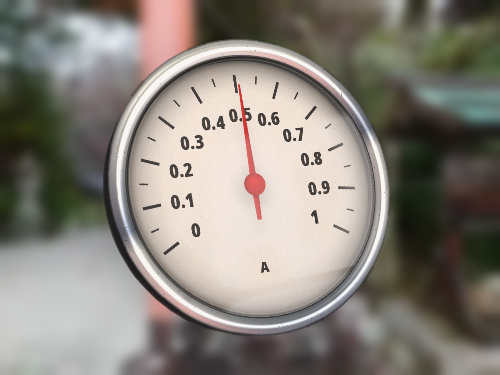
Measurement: **0.5** A
